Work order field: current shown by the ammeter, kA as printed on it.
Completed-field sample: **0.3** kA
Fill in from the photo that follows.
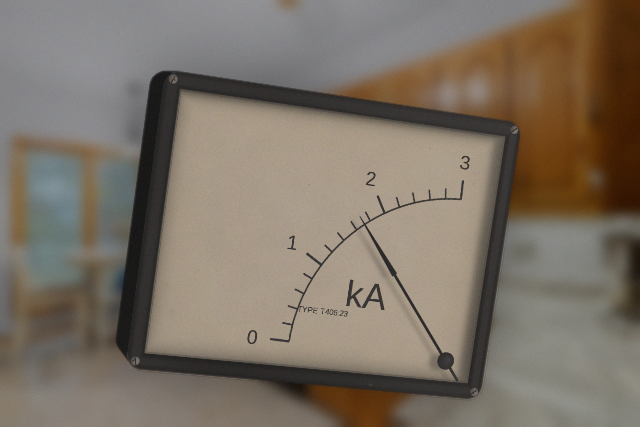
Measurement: **1.7** kA
